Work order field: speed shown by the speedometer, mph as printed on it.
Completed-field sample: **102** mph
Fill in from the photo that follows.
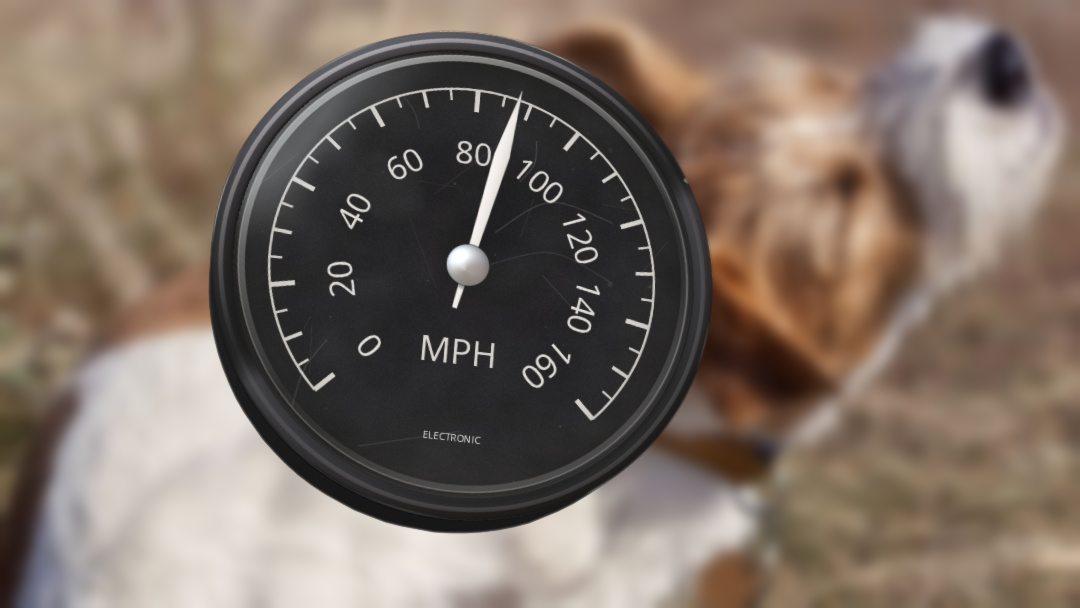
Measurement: **87.5** mph
